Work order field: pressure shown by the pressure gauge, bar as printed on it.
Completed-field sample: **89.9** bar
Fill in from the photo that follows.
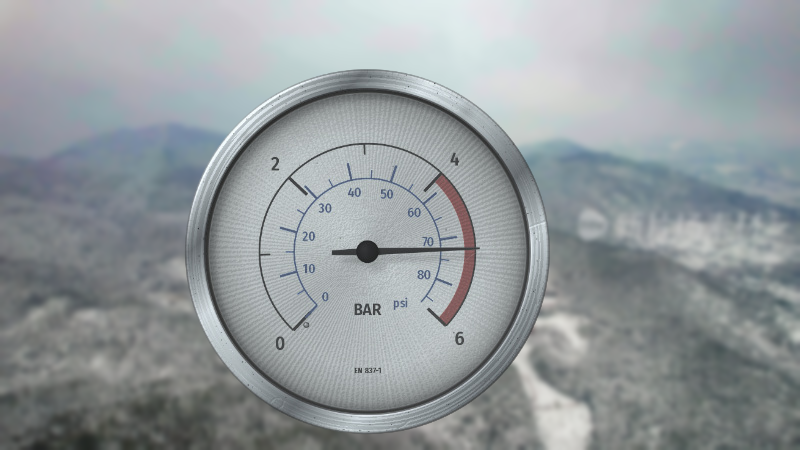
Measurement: **5** bar
